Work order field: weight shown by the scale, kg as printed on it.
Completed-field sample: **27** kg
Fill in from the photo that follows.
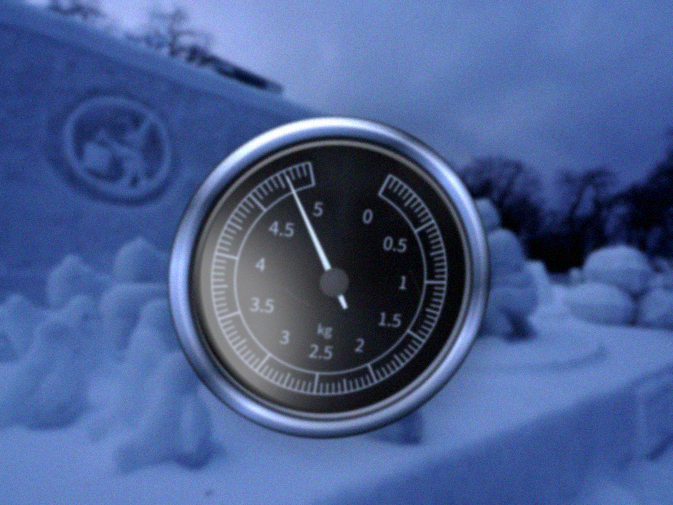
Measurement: **4.8** kg
